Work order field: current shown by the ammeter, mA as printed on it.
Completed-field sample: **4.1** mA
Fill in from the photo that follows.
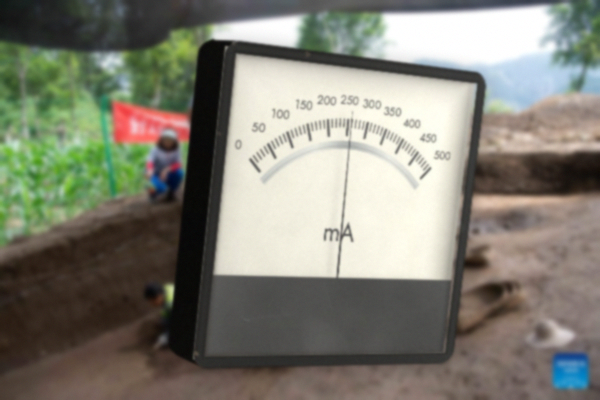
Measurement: **250** mA
